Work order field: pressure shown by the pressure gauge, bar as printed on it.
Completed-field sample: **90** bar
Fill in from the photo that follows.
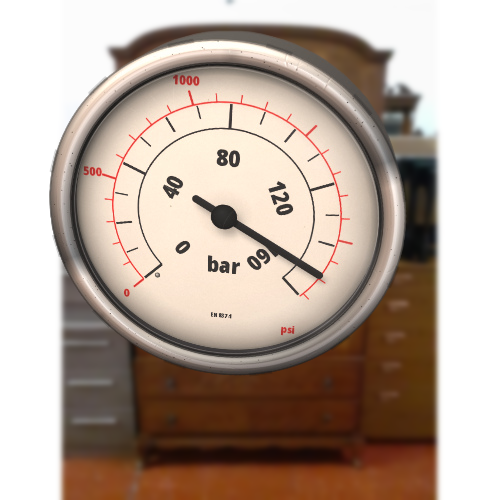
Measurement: **150** bar
